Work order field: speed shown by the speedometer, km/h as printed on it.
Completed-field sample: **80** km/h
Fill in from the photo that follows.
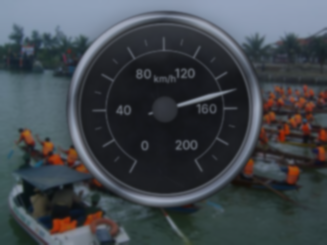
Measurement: **150** km/h
